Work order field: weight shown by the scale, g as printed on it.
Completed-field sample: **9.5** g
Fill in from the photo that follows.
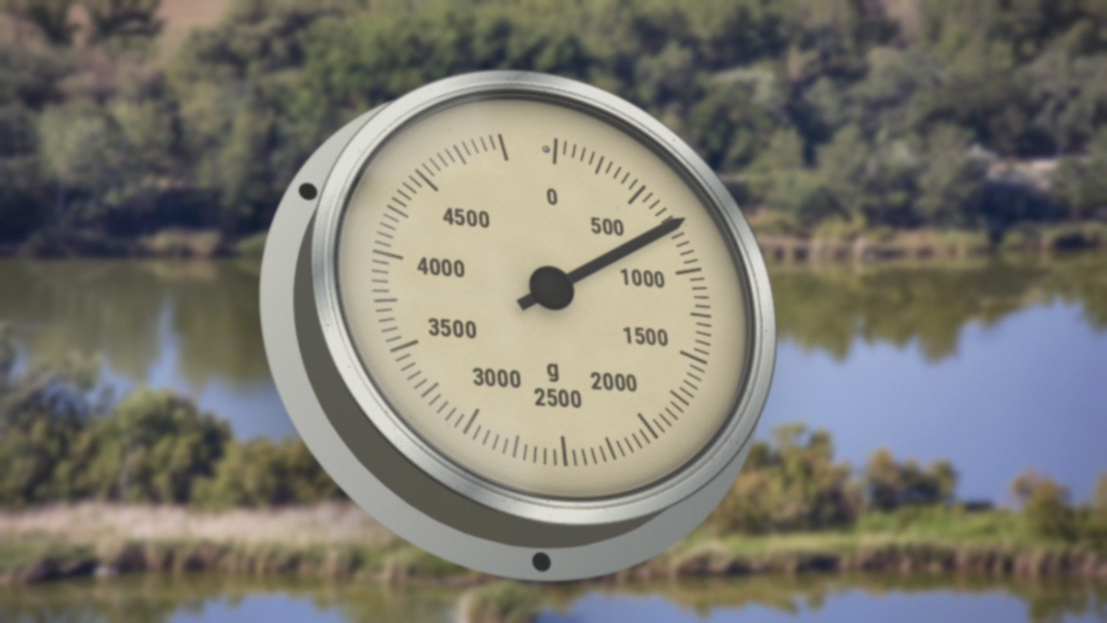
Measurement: **750** g
